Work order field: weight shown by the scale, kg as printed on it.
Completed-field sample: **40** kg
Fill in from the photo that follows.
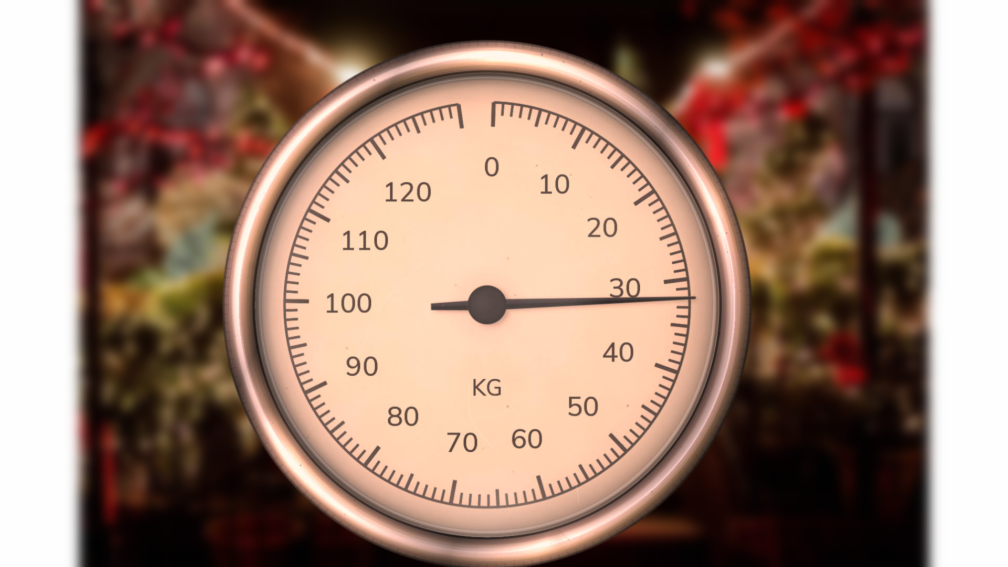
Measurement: **32** kg
